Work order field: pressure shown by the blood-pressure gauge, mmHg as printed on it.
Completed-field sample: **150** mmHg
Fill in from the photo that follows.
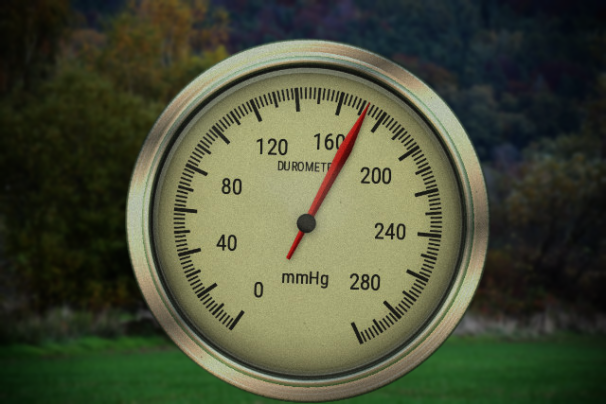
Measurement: **172** mmHg
